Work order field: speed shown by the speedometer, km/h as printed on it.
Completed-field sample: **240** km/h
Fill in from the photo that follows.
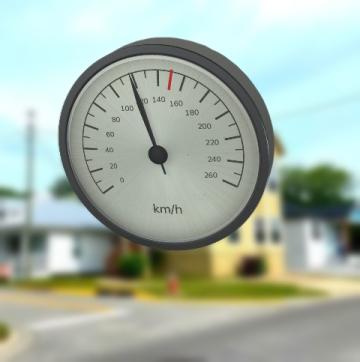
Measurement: **120** km/h
